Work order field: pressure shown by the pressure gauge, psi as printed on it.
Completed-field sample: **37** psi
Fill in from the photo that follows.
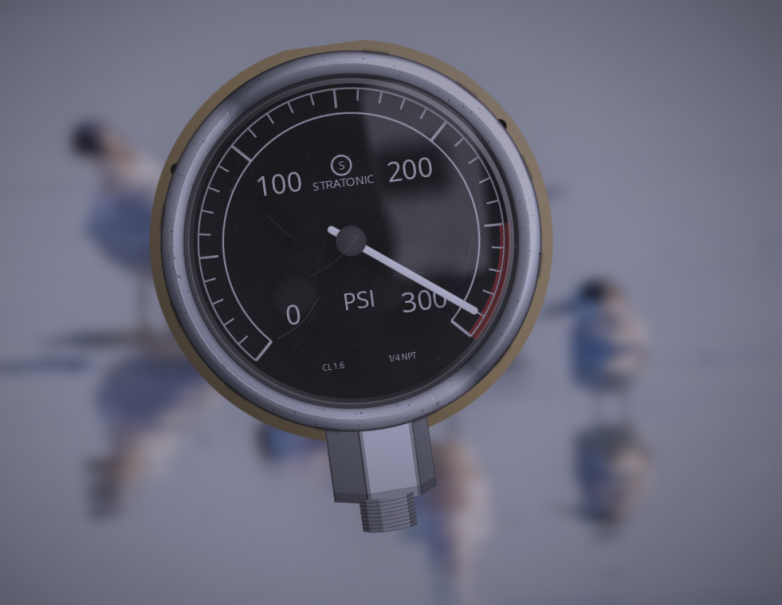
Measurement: **290** psi
